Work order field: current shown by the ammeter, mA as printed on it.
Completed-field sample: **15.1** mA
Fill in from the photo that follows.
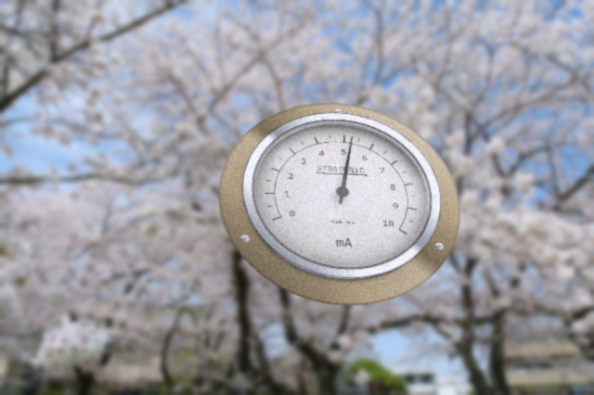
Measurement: **5.25** mA
